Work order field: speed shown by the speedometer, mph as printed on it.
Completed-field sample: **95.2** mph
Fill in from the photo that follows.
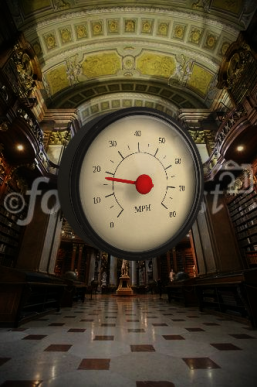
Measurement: **17.5** mph
